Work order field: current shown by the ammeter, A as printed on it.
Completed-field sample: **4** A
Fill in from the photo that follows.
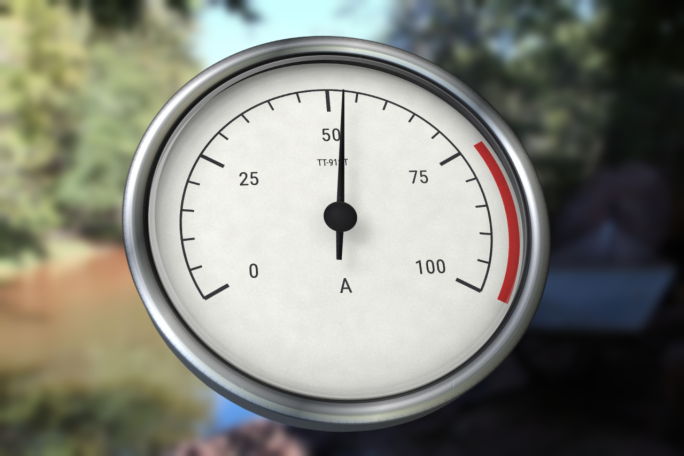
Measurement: **52.5** A
